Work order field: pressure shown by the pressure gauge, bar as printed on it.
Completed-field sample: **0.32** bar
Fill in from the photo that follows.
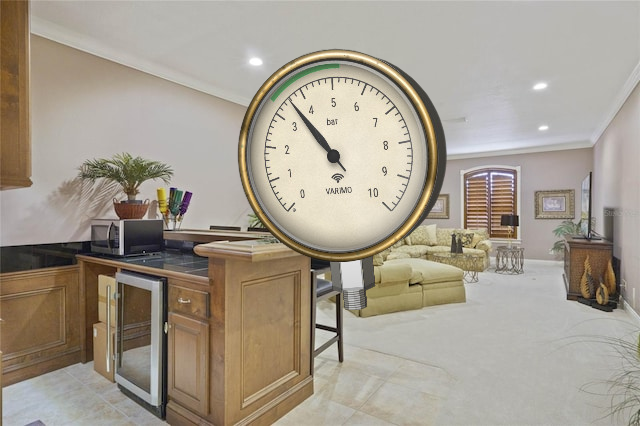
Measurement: **3.6** bar
